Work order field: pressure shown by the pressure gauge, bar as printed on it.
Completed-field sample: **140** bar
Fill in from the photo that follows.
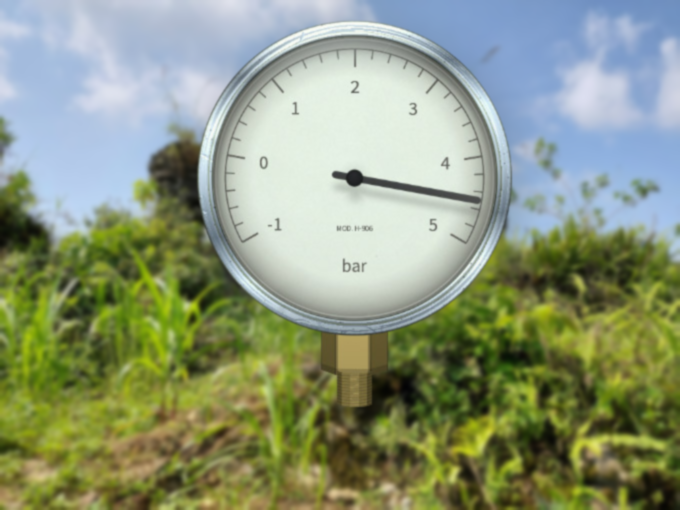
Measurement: **4.5** bar
